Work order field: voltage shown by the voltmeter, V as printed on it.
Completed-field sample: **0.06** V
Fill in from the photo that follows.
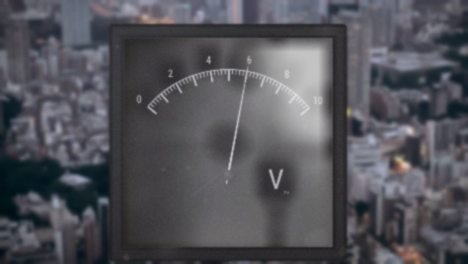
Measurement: **6** V
